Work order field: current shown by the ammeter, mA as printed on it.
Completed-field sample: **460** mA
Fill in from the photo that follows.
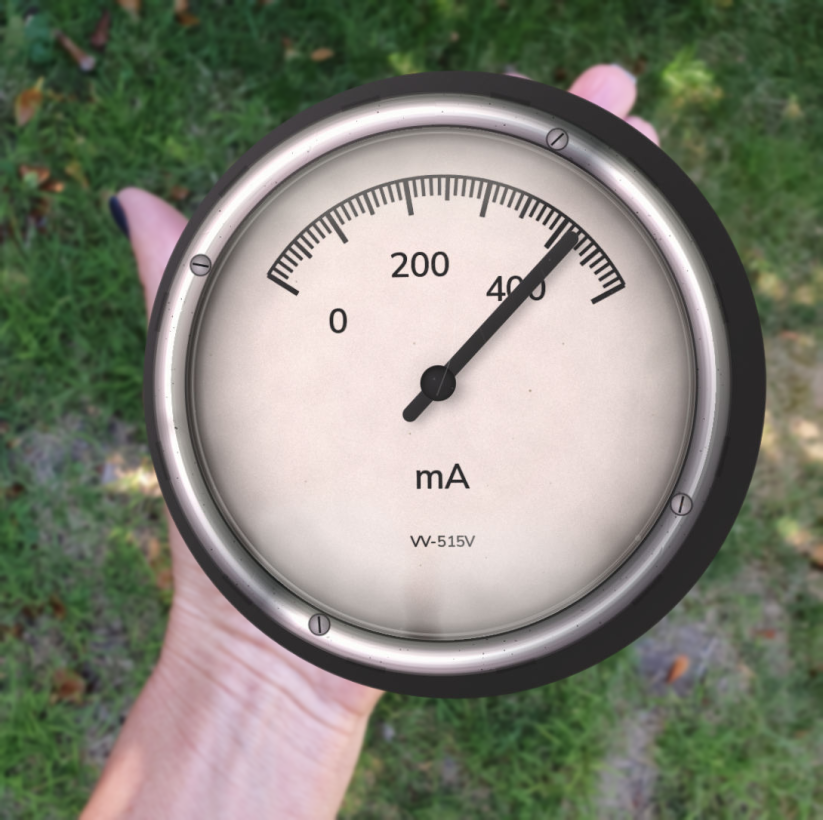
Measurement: **420** mA
